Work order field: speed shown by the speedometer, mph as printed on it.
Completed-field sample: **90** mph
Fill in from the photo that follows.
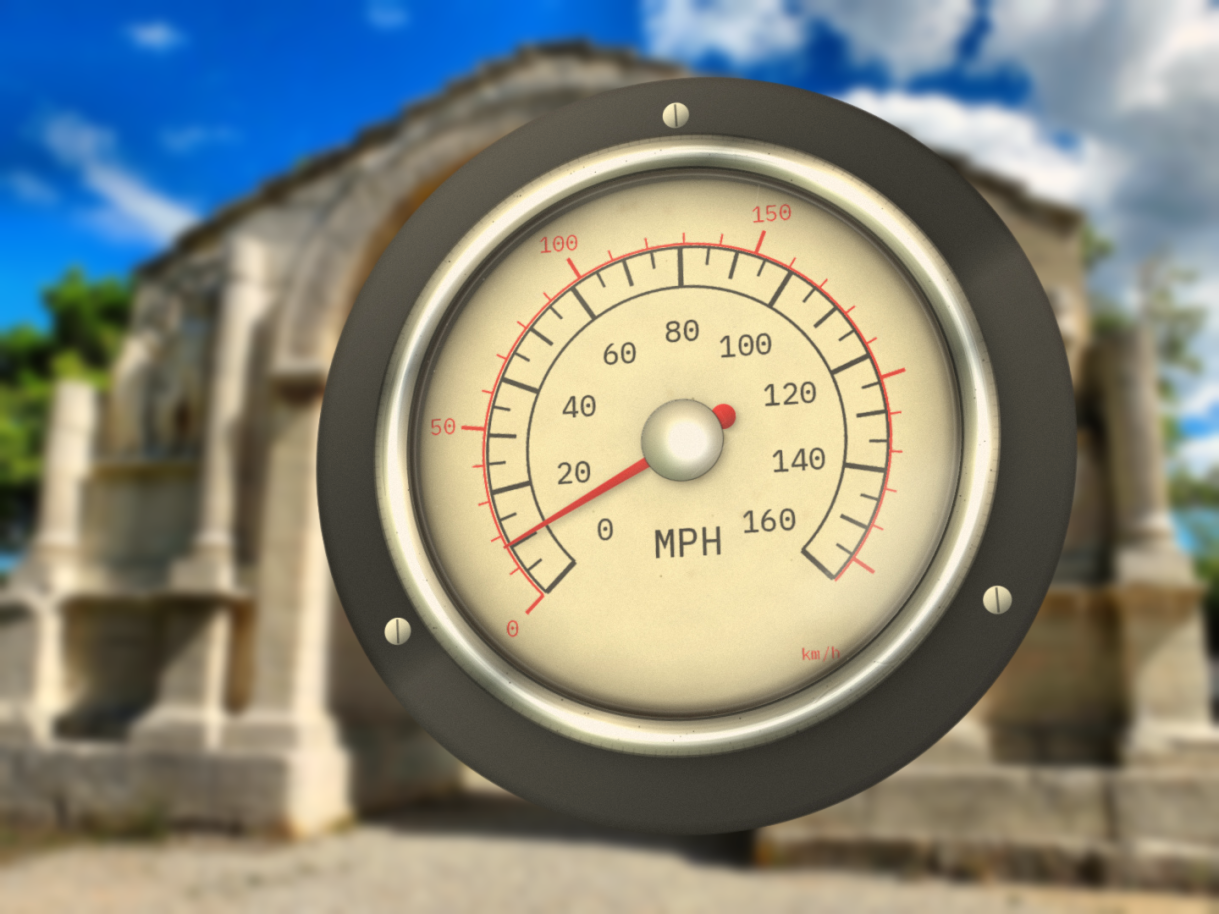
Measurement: **10** mph
